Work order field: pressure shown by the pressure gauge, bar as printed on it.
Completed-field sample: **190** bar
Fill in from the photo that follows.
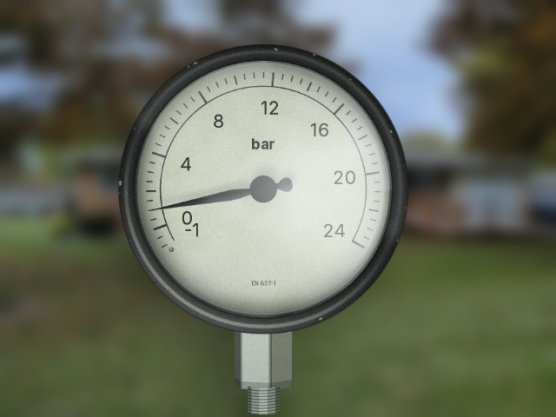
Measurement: **1** bar
